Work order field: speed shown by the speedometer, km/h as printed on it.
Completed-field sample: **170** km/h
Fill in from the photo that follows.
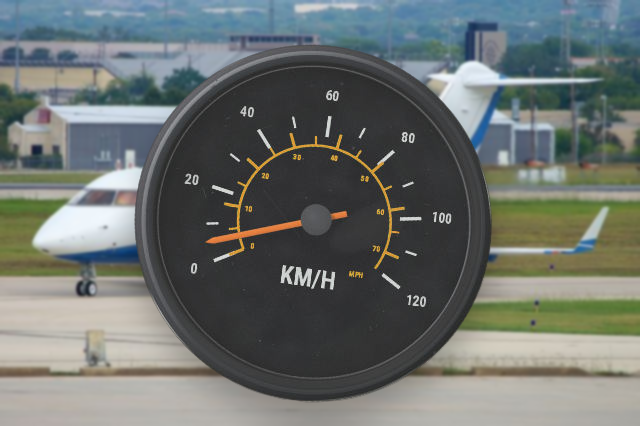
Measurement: **5** km/h
